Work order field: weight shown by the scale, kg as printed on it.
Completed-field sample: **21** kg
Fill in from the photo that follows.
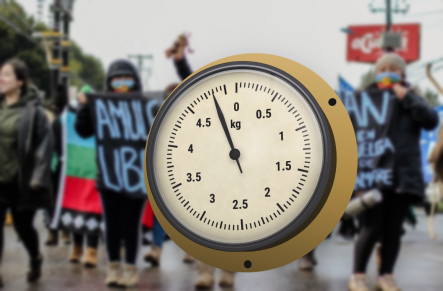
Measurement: **4.85** kg
